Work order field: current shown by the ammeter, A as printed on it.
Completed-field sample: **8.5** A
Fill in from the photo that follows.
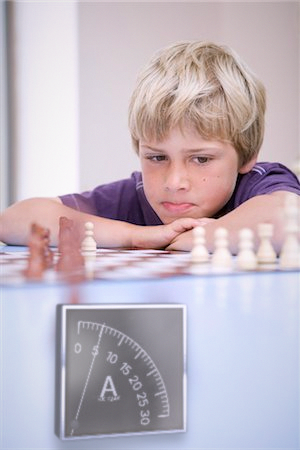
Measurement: **5** A
